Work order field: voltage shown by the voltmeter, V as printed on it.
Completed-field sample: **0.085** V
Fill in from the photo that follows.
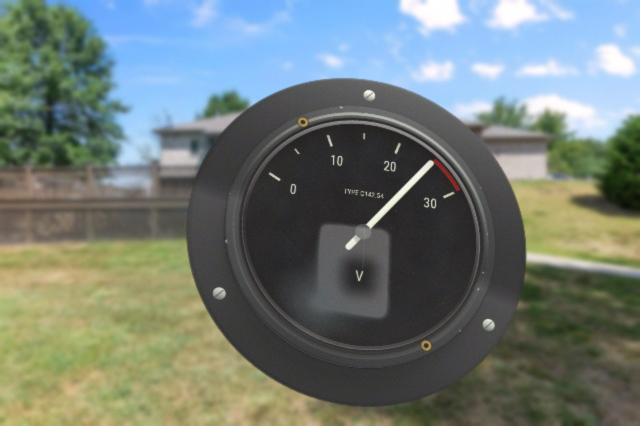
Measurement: **25** V
